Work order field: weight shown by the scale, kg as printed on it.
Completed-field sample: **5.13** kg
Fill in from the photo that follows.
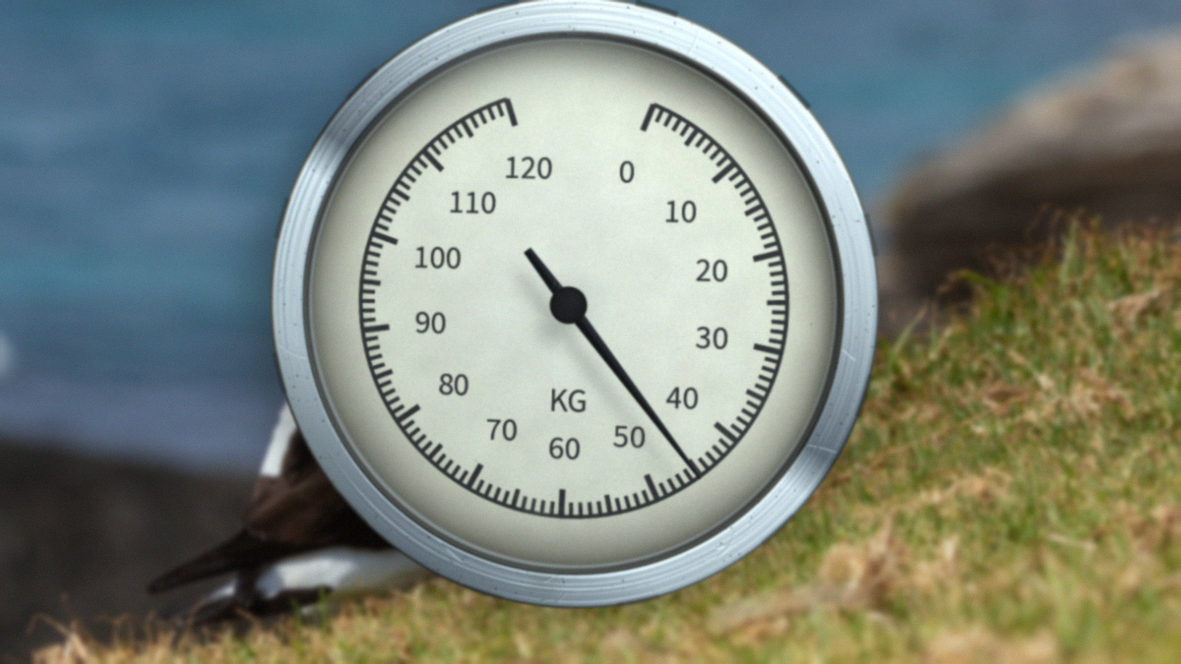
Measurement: **45** kg
